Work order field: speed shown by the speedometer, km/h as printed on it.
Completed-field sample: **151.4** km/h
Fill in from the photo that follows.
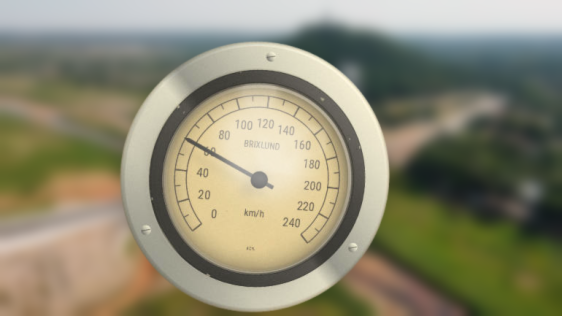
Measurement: **60** km/h
